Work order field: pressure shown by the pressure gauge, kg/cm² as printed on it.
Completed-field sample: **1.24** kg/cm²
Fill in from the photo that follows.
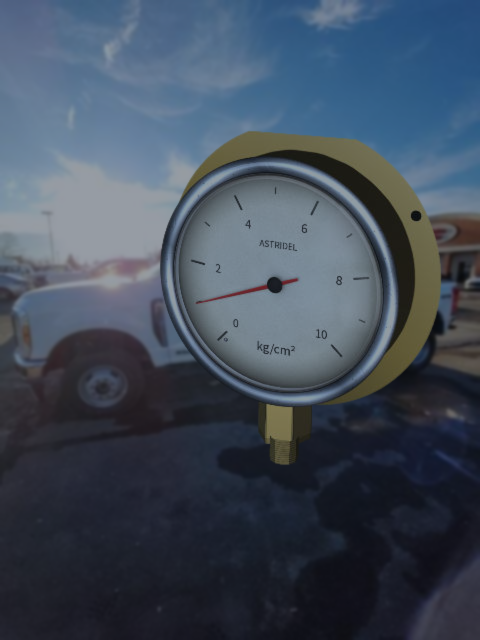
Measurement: **1** kg/cm²
